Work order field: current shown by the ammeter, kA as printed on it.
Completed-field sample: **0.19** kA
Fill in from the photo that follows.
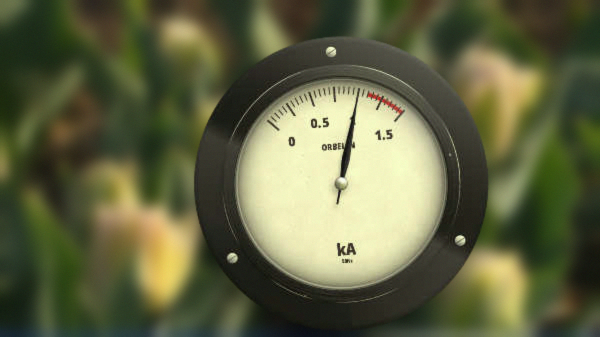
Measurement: **1** kA
